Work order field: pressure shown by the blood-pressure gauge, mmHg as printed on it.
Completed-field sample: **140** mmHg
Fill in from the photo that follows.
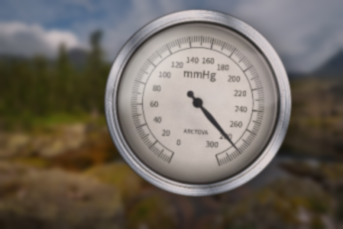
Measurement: **280** mmHg
